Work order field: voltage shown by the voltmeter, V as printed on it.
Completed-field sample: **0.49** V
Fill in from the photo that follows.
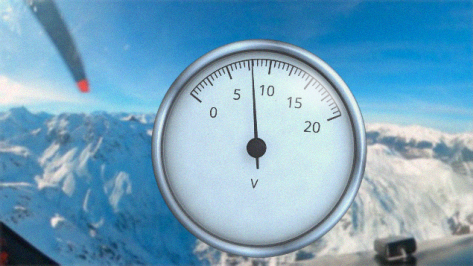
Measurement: **8** V
